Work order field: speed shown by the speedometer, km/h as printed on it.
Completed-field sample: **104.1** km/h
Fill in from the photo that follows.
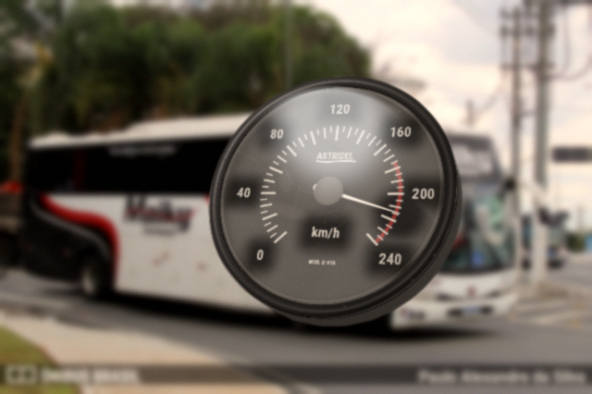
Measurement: **215** km/h
